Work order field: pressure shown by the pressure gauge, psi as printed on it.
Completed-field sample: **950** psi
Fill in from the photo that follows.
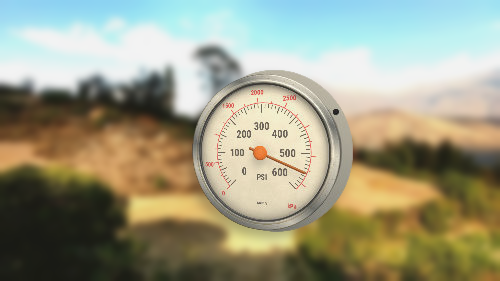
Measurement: **550** psi
